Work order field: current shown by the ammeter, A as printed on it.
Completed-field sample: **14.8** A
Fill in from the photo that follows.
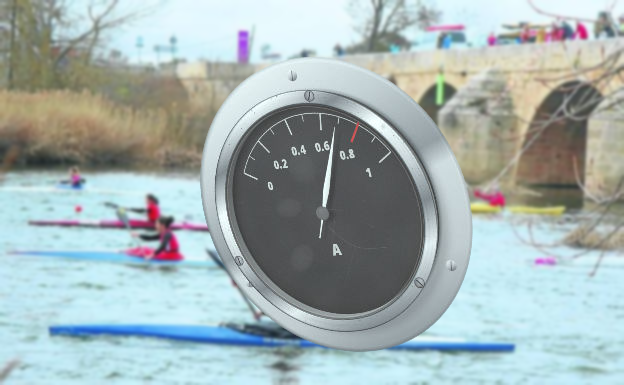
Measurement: **0.7** A
